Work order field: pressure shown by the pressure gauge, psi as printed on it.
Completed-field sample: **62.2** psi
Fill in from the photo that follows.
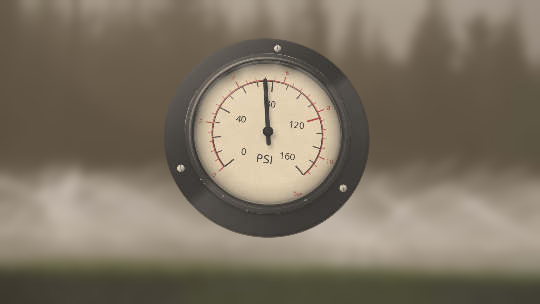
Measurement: **75** psi
